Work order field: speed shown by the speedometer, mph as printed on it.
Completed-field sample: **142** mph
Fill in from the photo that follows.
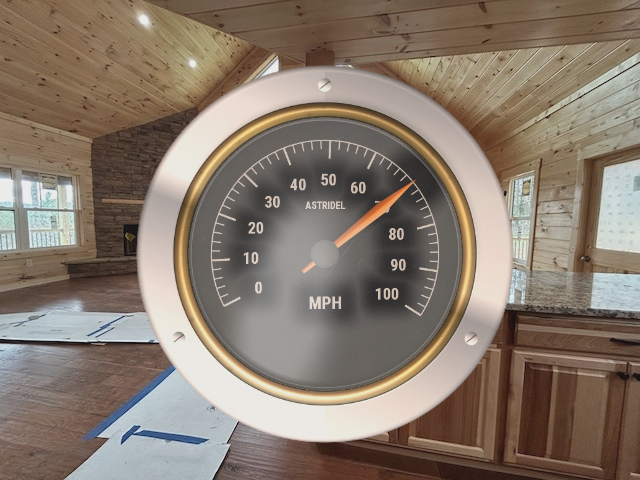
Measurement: **70** mph
